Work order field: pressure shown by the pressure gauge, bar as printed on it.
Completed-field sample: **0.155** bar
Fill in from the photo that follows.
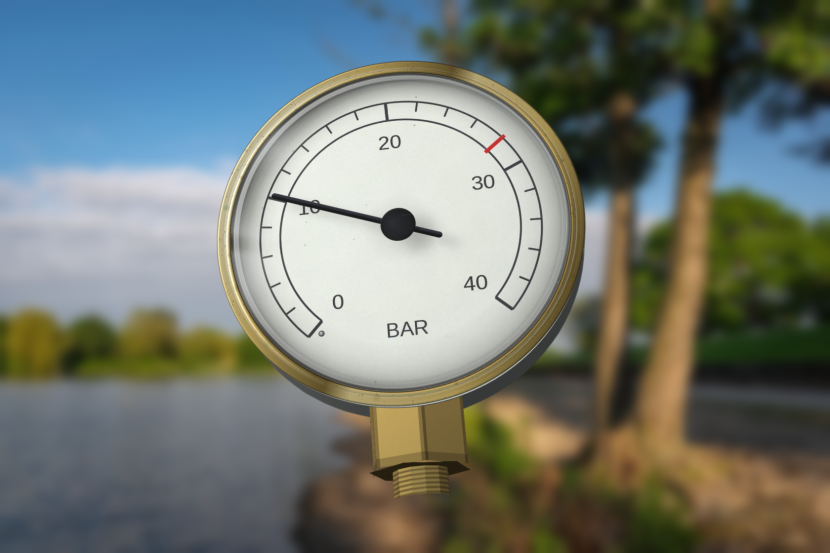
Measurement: **10** bar
